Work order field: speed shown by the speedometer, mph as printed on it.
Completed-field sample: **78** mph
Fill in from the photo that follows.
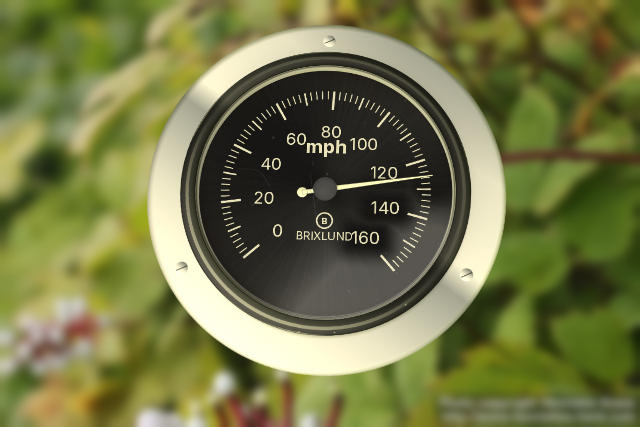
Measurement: **126** mph
